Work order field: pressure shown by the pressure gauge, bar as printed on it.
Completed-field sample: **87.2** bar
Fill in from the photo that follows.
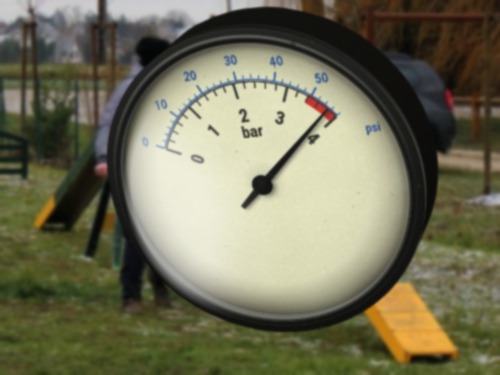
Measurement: **3.8** bar
